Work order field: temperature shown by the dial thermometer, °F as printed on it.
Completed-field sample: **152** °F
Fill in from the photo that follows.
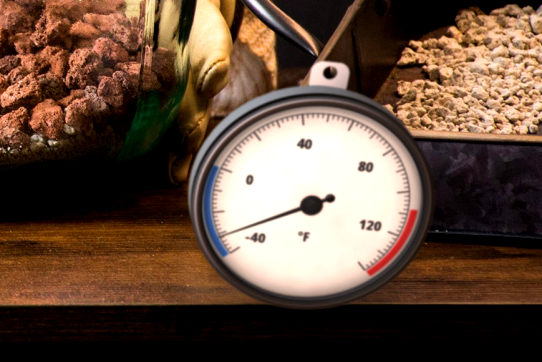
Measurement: **-30** °F
